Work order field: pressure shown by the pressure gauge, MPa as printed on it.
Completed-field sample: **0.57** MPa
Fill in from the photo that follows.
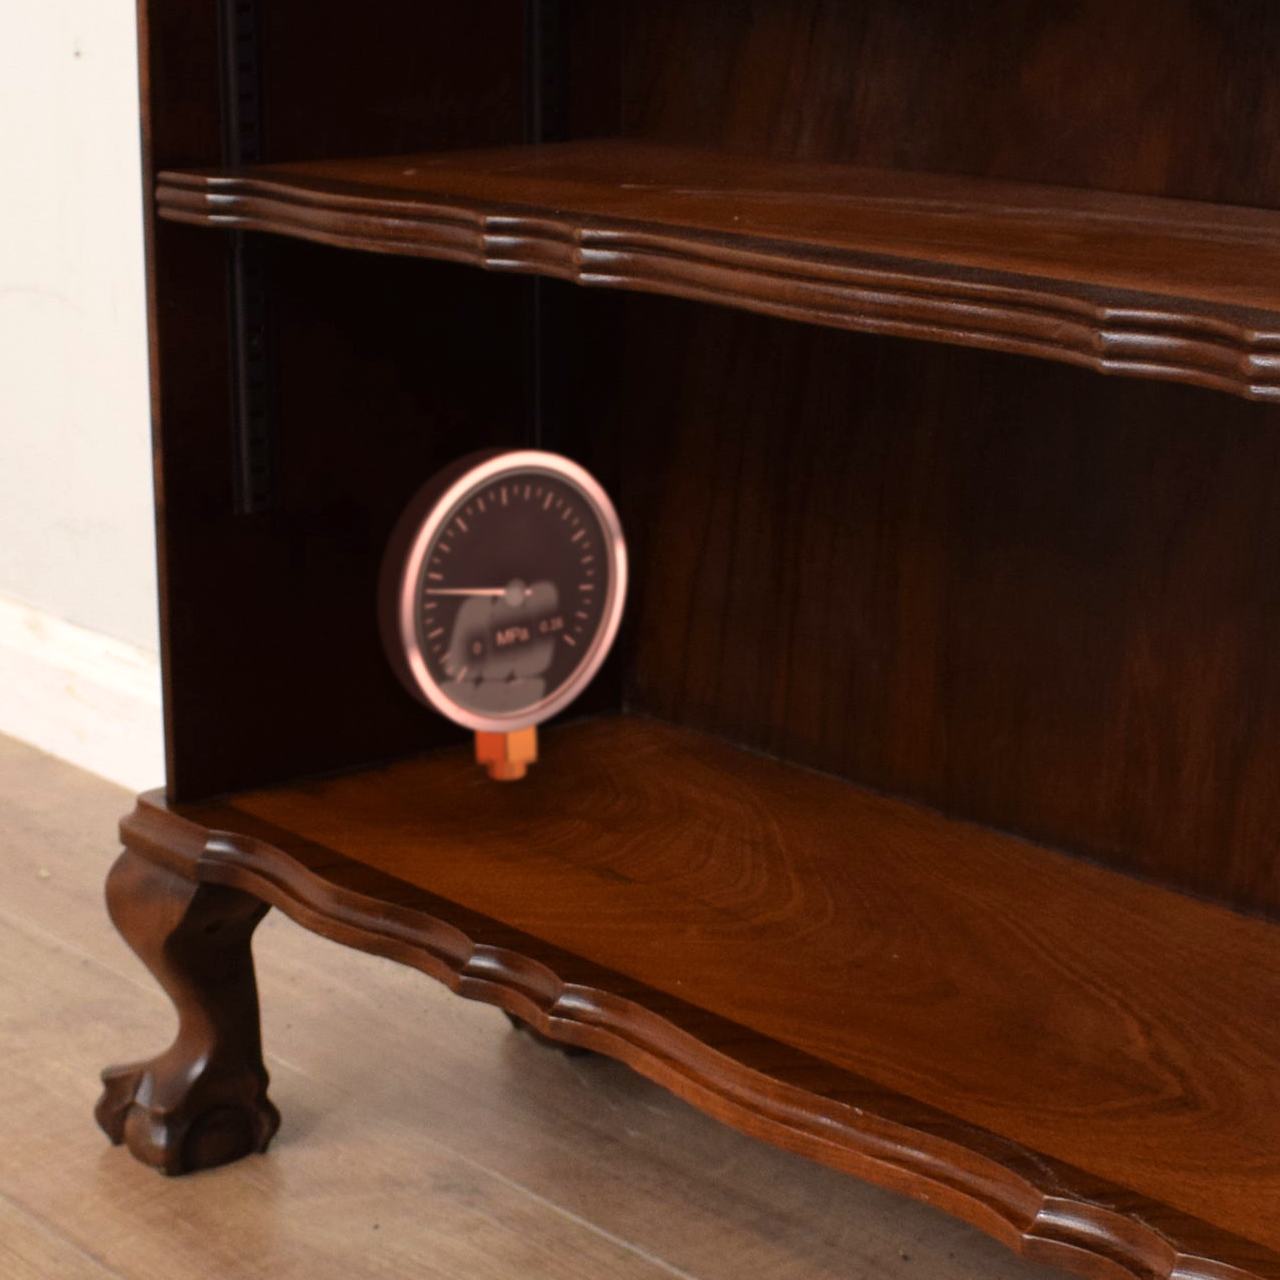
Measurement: **0.035** MPa
